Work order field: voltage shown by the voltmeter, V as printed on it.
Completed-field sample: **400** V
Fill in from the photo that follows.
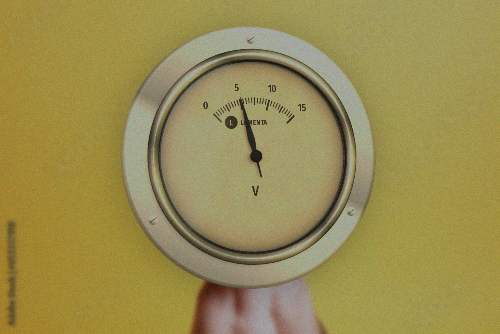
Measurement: **5** V
